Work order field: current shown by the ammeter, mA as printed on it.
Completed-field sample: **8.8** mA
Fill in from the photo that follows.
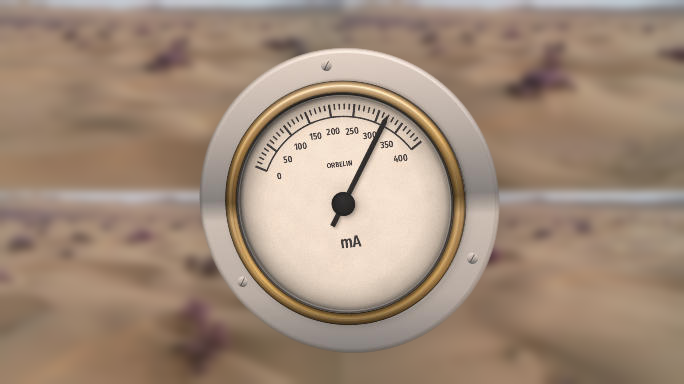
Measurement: **320** mA
